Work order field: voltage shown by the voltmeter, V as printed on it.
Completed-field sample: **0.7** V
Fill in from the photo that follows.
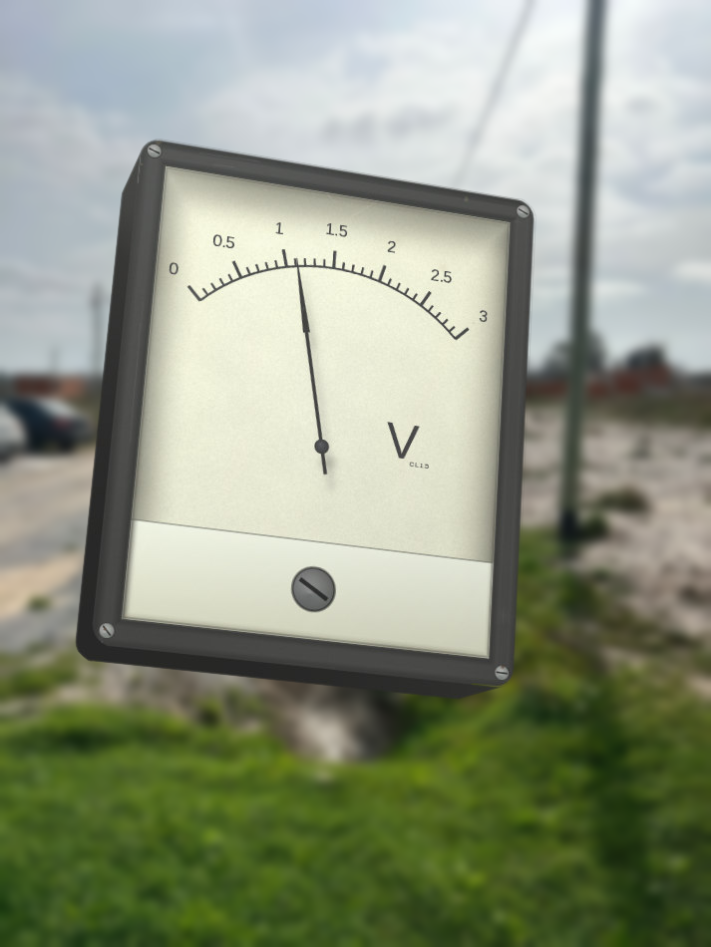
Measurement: **1.1** V
